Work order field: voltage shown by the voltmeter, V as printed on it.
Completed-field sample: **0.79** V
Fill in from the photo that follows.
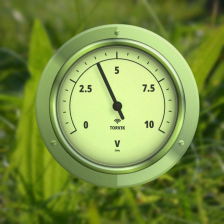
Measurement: **4** V
